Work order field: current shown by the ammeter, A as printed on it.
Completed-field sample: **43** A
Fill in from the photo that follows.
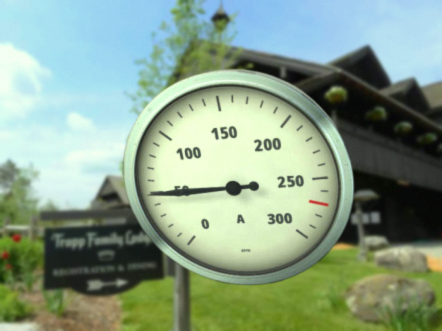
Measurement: **50** A
